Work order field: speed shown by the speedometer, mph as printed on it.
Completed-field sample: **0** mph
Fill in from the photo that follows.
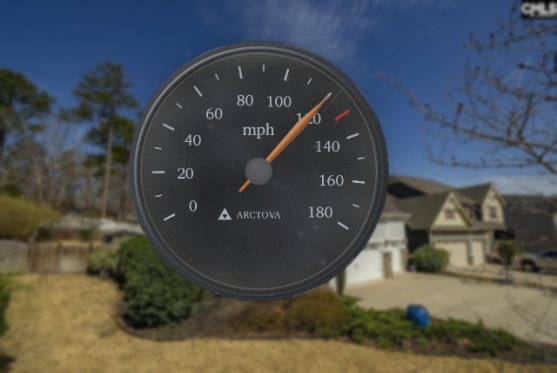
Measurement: **120** mph
